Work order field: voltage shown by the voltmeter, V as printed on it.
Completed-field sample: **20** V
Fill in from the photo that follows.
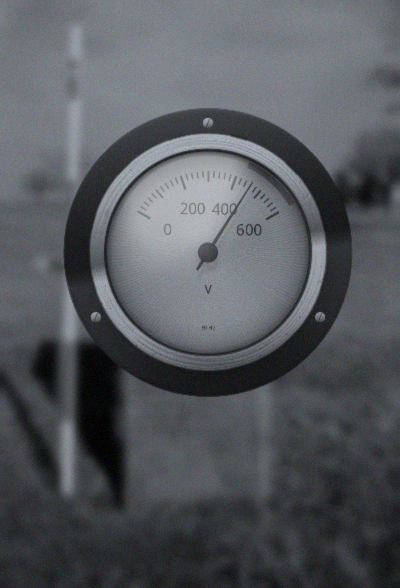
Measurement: **460** V
